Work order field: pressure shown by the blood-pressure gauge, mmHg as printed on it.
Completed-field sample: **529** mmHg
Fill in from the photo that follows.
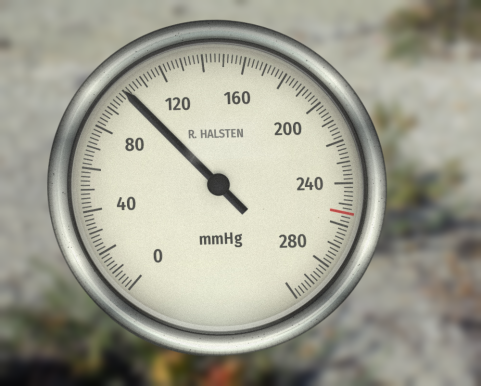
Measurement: **100** mmHg
